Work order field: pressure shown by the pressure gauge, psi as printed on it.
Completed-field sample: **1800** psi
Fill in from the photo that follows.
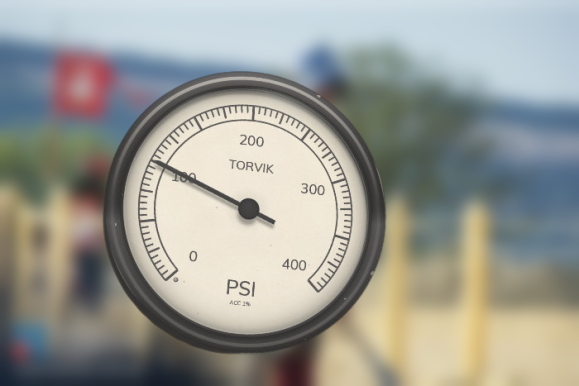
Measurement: **100** psi
